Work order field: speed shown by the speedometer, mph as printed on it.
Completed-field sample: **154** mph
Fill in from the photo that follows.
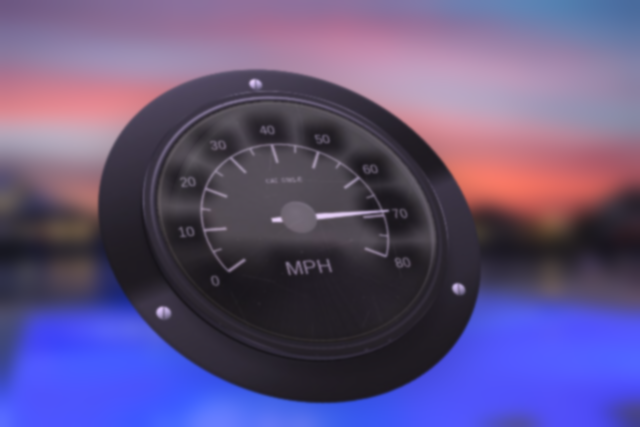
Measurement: **70** mph
